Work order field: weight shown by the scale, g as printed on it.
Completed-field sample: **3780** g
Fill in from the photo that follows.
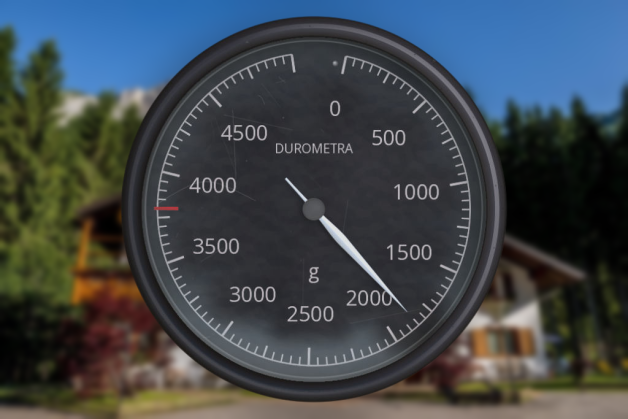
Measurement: **1850** g
